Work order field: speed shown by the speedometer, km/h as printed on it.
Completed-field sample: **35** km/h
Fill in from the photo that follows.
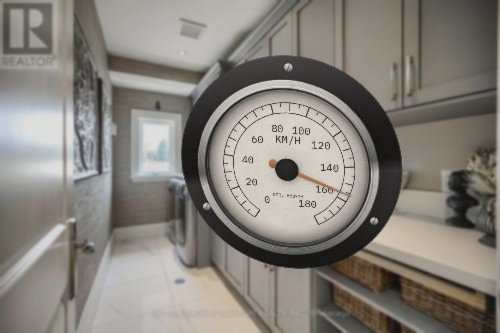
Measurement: **155** km/h
